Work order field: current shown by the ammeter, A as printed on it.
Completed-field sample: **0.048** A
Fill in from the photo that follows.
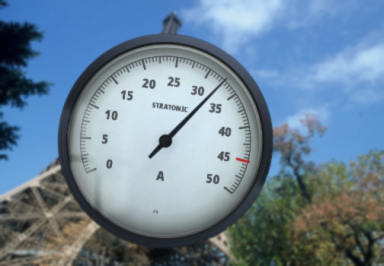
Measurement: **32.5** A
